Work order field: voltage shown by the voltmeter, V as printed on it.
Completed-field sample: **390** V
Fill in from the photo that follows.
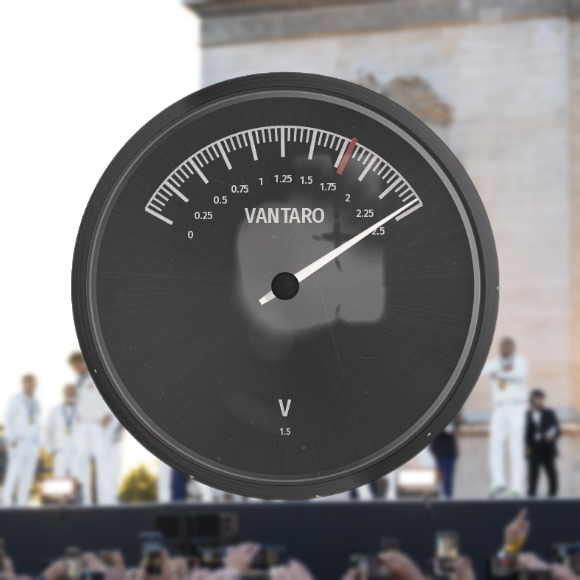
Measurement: **2.45** V
